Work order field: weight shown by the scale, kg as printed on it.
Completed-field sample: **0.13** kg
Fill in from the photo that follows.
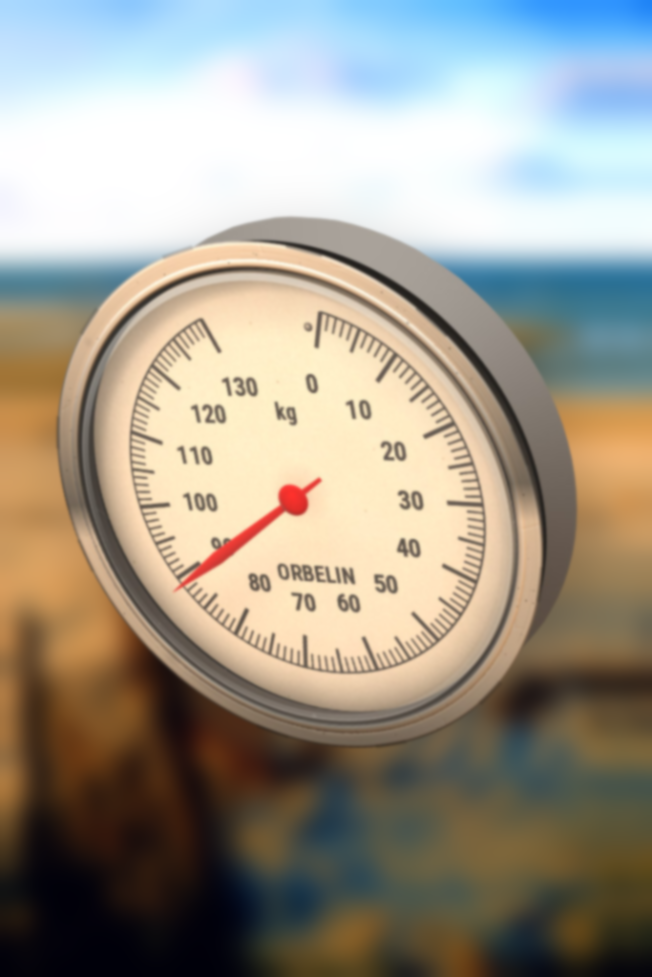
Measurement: **89** kg
